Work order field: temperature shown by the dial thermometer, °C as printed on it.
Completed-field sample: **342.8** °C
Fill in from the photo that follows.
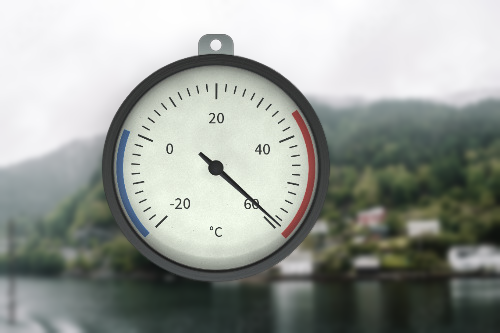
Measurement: **59** °C
